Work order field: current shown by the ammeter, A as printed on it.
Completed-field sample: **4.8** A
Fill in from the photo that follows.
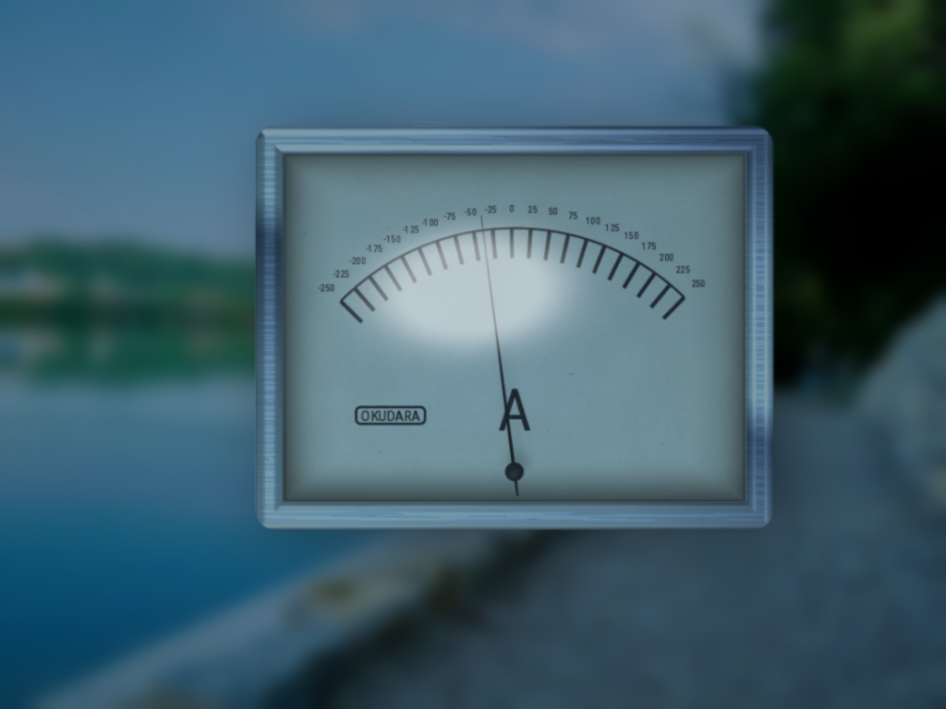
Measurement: **-37.5** A
